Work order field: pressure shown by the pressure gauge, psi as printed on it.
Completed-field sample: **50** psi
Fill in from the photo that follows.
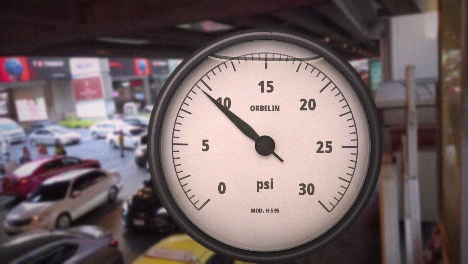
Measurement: **9.5** psi
